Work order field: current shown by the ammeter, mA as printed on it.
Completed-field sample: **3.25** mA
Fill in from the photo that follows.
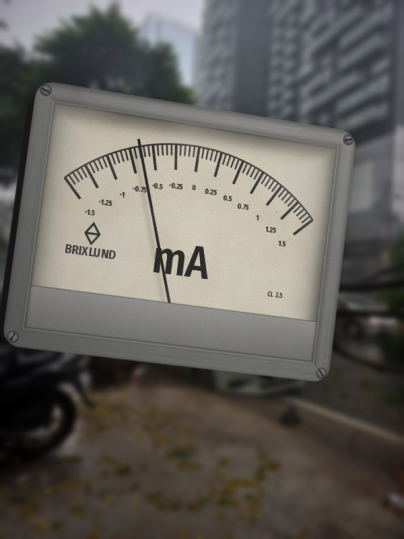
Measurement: **-0.65** mA
